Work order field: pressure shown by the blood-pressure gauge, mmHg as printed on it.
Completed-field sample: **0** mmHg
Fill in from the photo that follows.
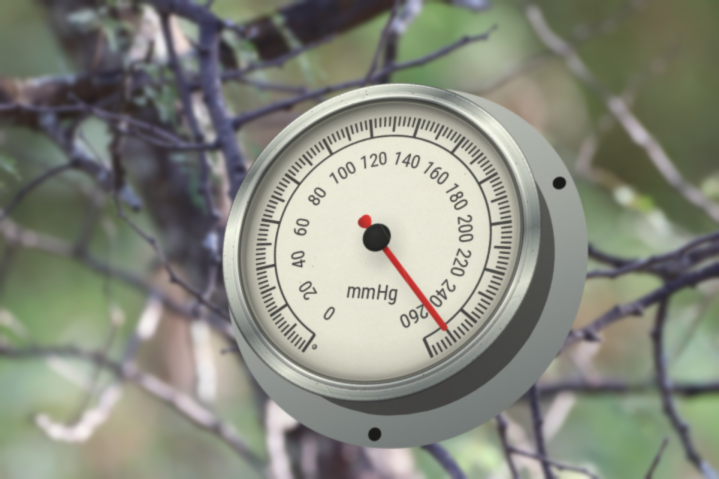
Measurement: **250** mmHg
